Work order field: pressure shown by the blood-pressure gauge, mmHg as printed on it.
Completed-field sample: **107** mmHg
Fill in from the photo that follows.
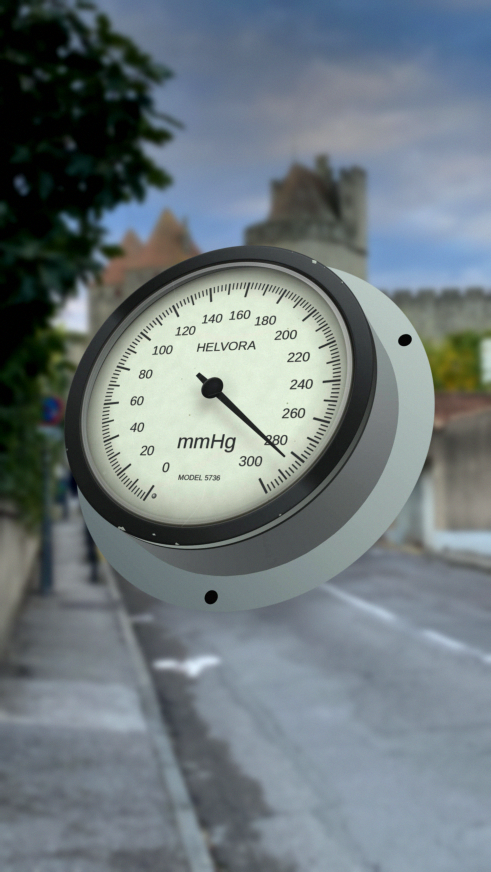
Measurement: **284** mmHg
